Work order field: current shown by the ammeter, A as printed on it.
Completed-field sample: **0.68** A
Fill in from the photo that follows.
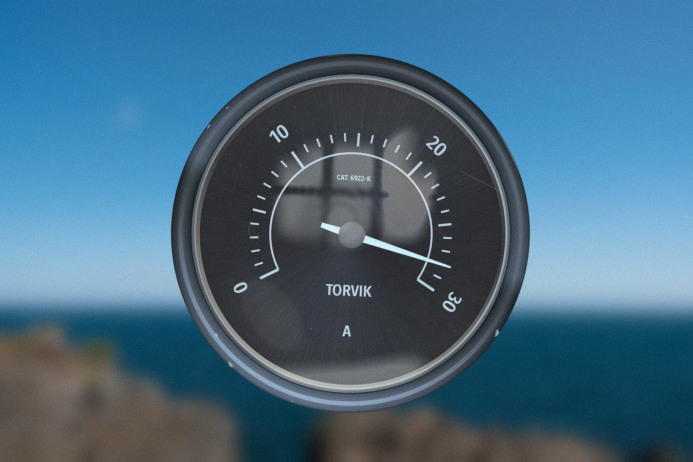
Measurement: **28** A
